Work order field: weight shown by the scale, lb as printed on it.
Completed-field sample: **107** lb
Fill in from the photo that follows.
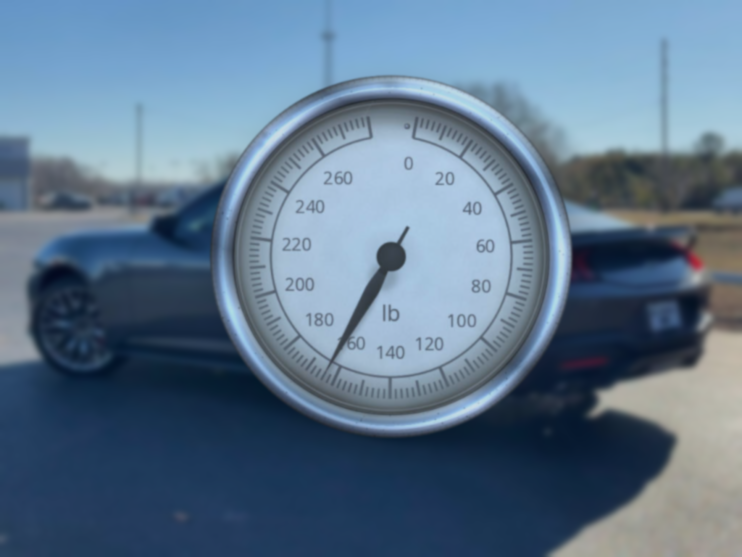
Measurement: **164** lb
